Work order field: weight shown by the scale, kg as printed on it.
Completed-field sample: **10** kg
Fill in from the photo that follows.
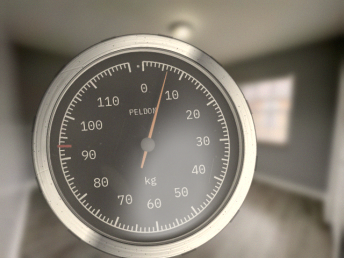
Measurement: **6** kg
